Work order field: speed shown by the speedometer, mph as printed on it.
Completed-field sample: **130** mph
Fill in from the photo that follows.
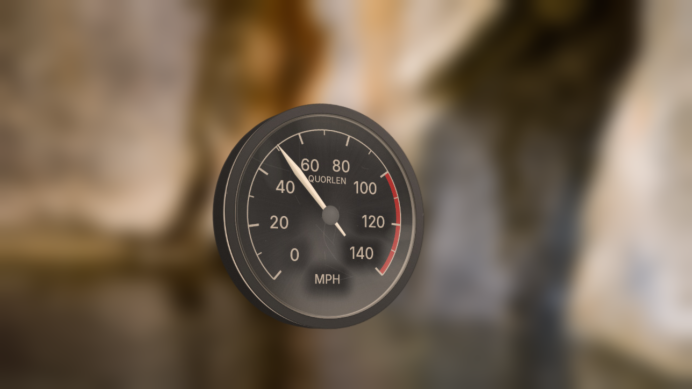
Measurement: **50** mph
